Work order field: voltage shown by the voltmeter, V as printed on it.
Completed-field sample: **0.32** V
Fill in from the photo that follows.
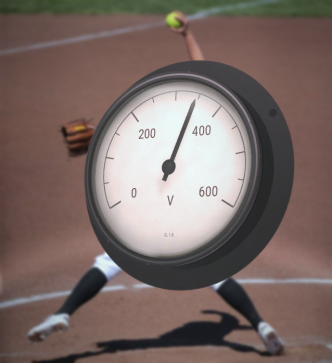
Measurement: **350** V
